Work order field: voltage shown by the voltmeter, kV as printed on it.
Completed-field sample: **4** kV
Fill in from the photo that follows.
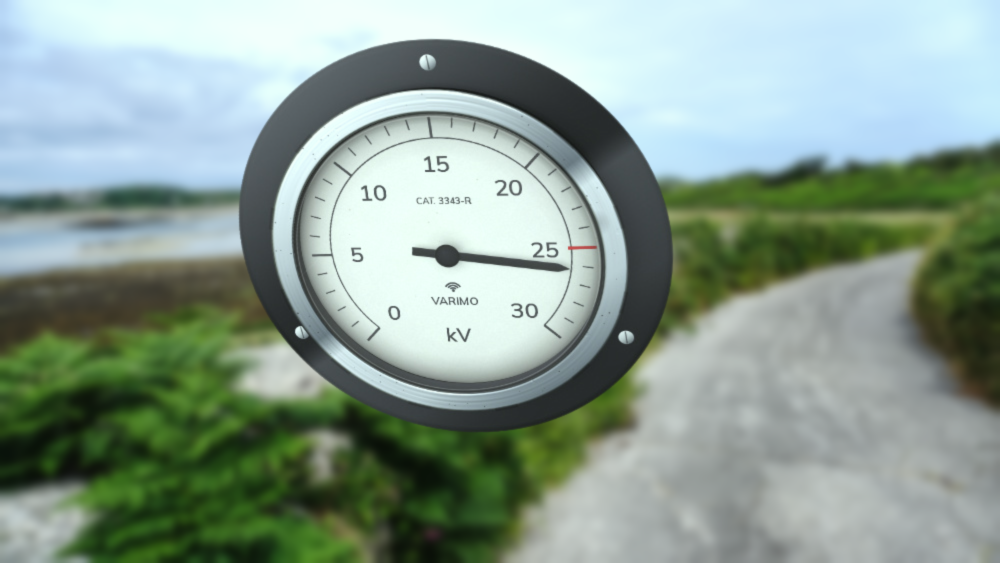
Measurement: **26** kV
